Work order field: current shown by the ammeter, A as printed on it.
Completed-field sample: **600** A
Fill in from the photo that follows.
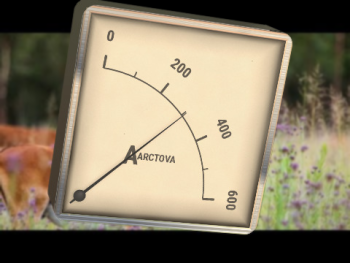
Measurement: **300** A
